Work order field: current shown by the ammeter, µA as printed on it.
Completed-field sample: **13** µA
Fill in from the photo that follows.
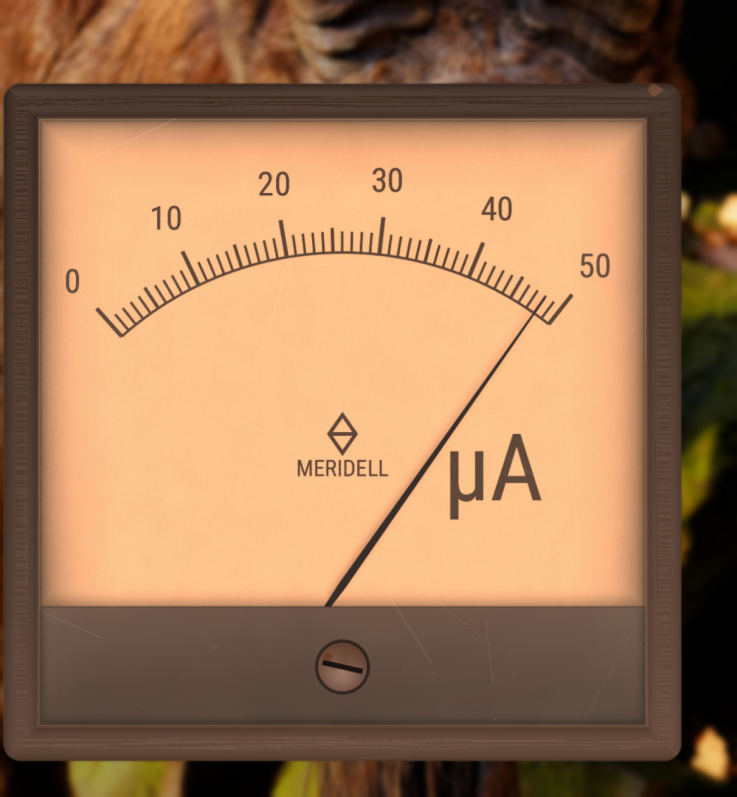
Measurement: **48** µA
